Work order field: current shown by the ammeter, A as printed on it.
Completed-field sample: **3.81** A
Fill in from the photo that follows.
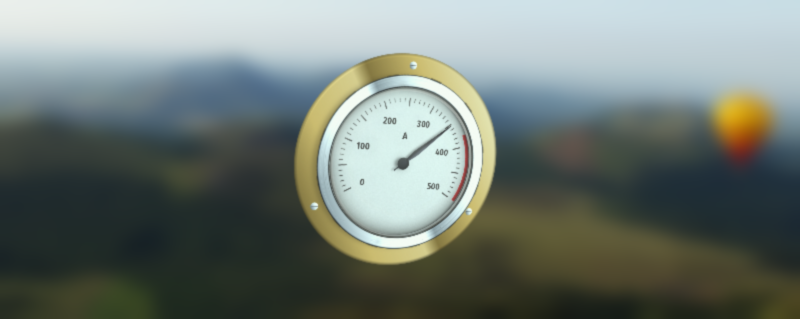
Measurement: **350** A
